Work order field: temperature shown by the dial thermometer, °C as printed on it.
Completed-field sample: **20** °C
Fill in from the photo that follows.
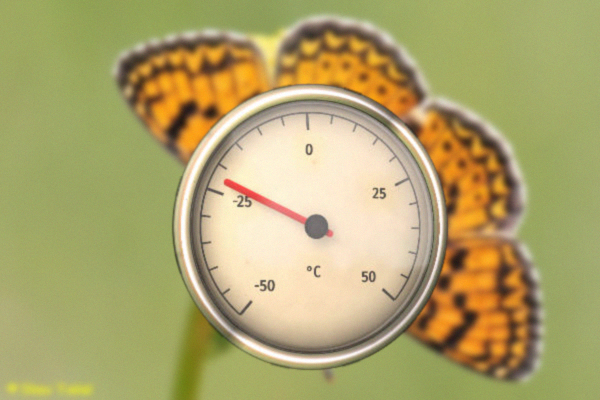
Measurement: **-22.5** °C
